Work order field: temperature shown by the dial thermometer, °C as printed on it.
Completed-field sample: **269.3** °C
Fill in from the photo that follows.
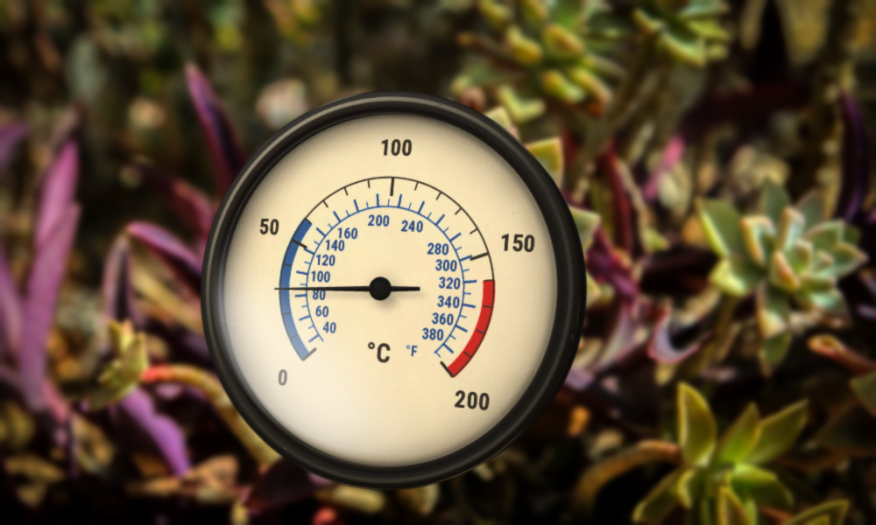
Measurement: **30** °C
